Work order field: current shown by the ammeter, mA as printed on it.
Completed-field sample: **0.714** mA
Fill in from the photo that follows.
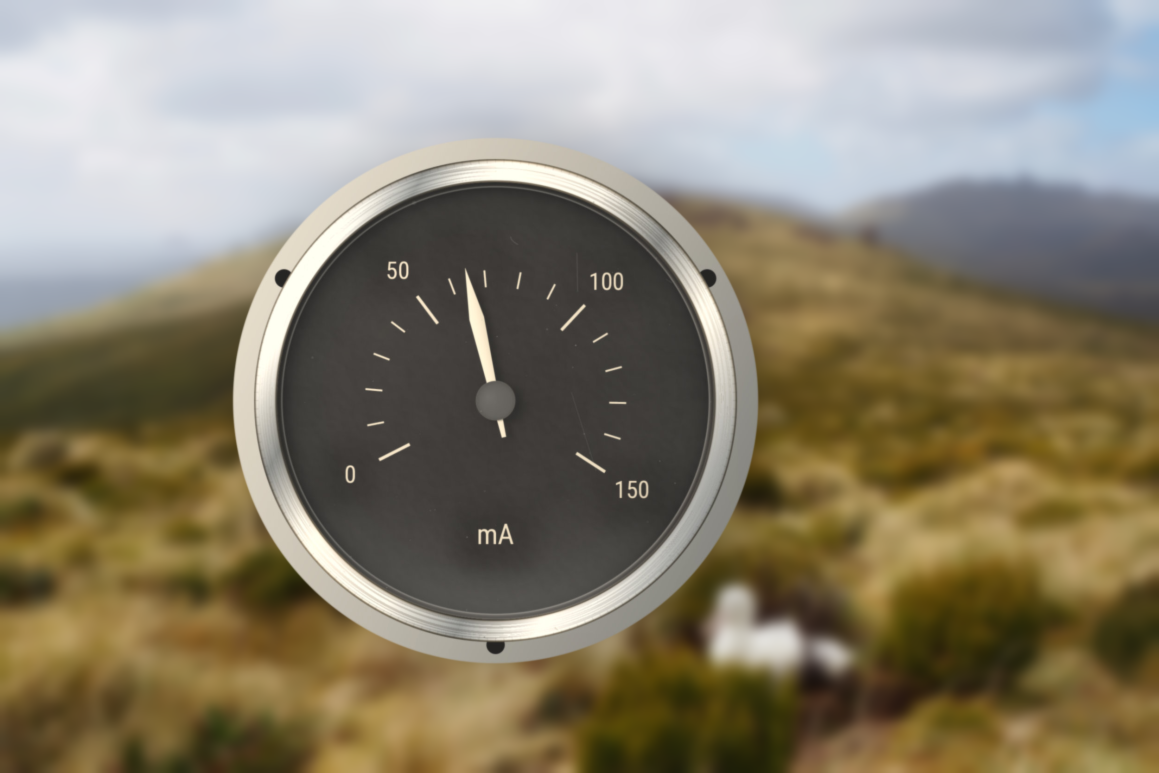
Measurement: **65** mA
